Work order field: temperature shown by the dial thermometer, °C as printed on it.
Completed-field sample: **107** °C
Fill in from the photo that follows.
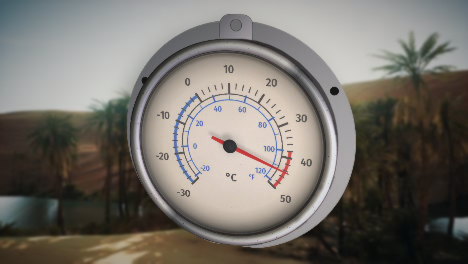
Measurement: **44** °C
